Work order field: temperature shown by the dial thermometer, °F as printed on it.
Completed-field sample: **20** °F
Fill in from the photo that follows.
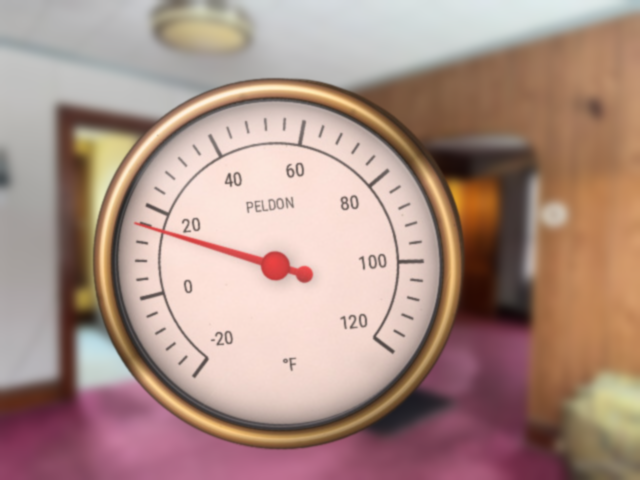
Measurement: **16** °F
